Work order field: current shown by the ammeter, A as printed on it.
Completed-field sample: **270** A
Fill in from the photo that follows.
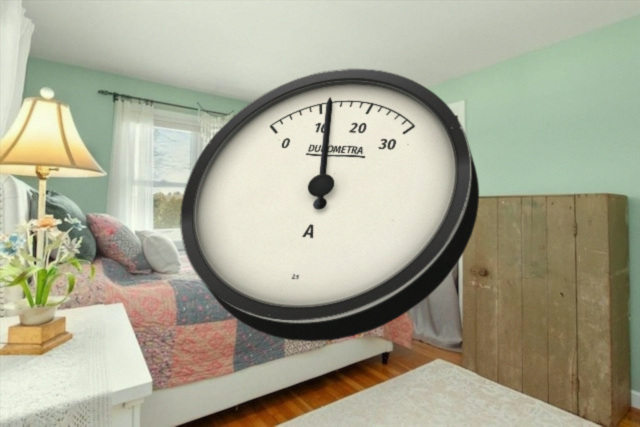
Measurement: **12** A
